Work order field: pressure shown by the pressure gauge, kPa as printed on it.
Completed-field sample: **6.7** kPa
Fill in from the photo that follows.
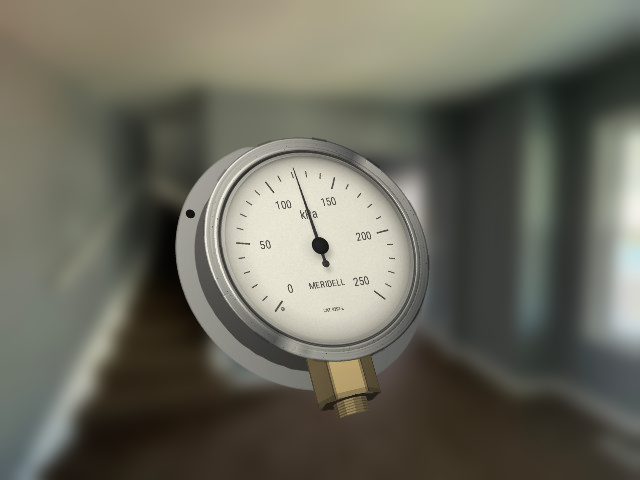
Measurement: **120** kPa
